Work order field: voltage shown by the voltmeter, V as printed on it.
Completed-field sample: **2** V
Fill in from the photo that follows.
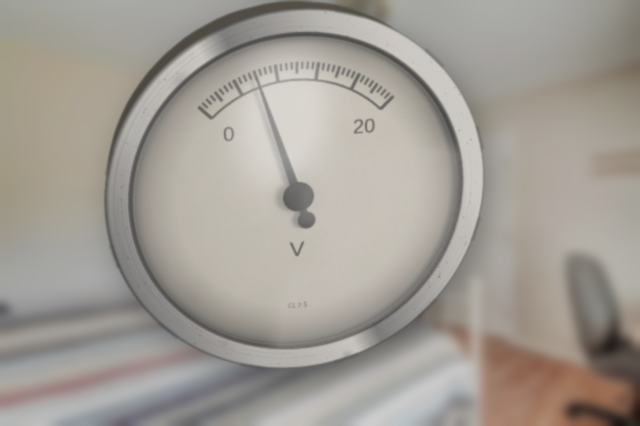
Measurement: **6** V
